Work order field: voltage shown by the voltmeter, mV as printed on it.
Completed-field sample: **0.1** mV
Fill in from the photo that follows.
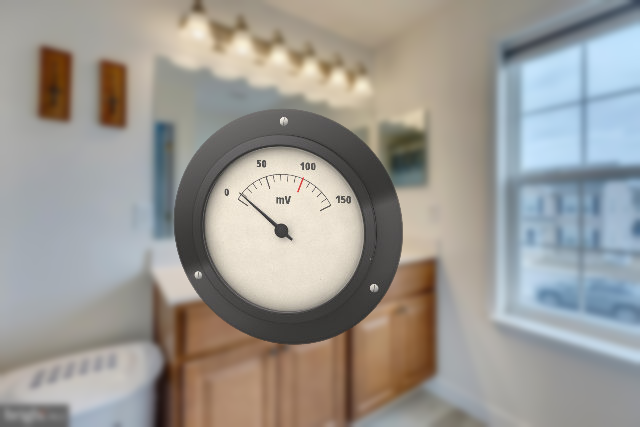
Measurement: **10** mV
